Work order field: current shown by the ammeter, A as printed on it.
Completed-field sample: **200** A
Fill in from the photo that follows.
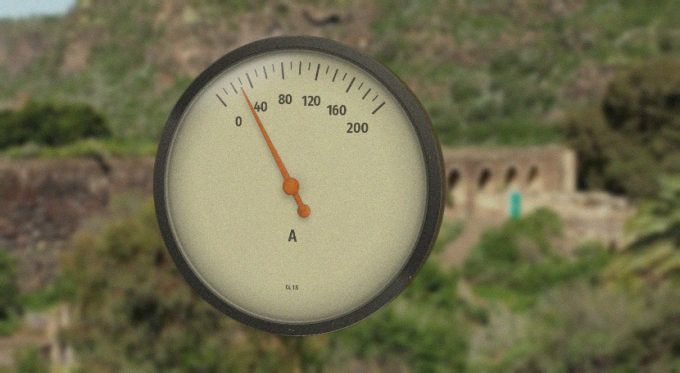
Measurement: **30** A
